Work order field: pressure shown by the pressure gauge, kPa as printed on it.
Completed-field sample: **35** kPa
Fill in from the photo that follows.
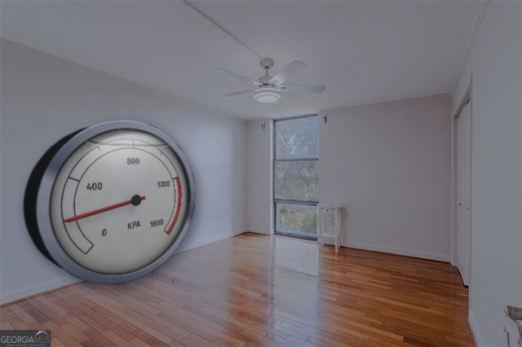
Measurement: **200** kPa
